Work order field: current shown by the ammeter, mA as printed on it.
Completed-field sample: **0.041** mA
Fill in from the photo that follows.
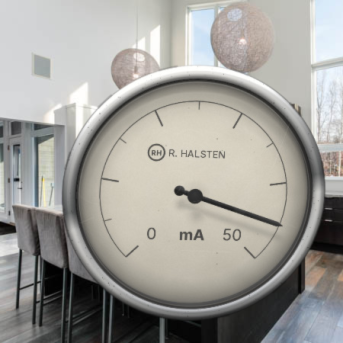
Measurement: **45** mA
